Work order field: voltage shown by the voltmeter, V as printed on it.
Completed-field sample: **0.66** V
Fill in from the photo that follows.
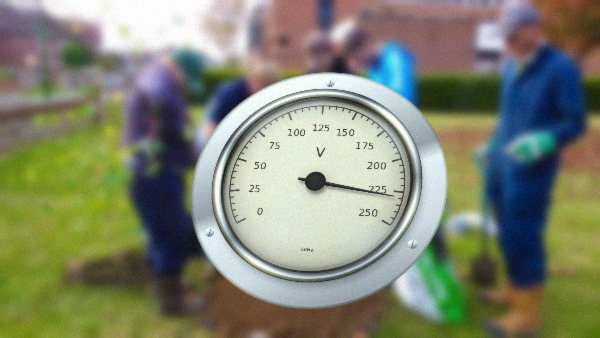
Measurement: **230** V
